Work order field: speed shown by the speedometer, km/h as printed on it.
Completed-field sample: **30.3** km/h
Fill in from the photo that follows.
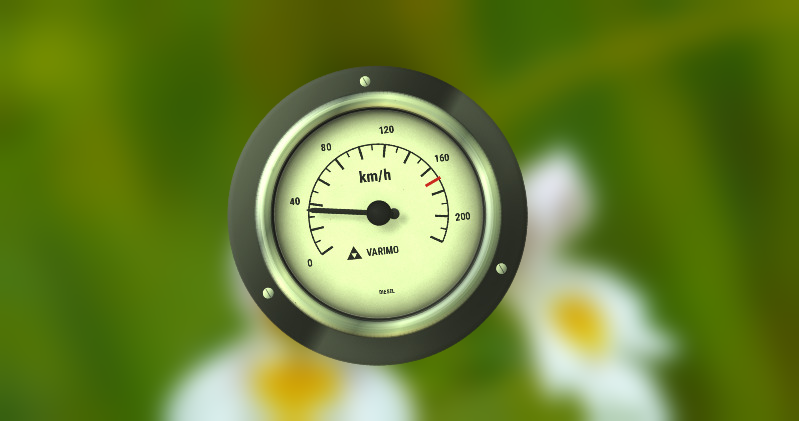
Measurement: **35** km/h
